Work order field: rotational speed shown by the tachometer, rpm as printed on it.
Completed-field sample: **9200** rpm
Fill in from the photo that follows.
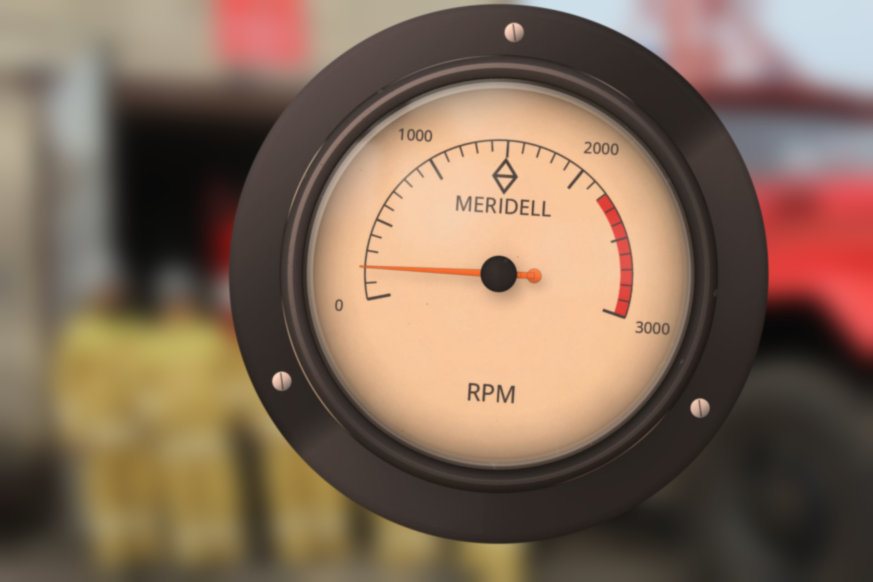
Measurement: **200** rpm
